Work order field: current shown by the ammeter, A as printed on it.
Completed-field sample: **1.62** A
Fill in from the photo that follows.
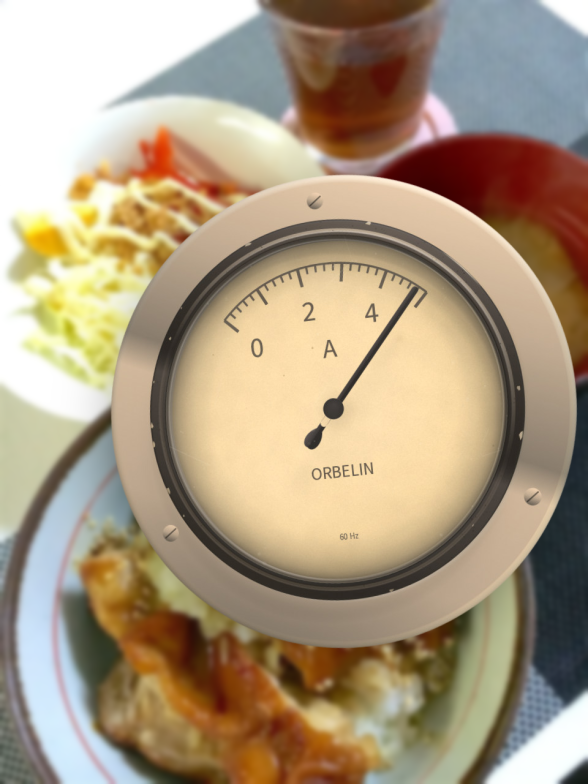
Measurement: **4.8** A
